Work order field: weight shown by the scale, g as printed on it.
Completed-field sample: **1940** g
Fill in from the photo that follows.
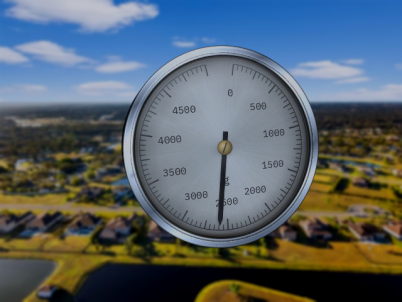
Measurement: **2600** g
